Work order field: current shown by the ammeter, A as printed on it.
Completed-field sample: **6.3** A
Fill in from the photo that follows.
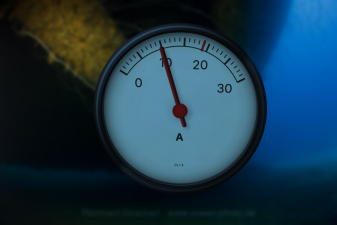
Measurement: **10** A
